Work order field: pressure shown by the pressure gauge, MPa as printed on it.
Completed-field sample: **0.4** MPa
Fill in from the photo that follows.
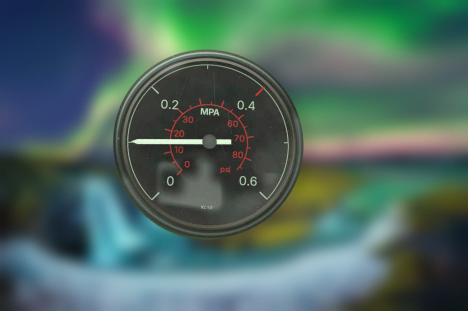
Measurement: **0.1** MPa
